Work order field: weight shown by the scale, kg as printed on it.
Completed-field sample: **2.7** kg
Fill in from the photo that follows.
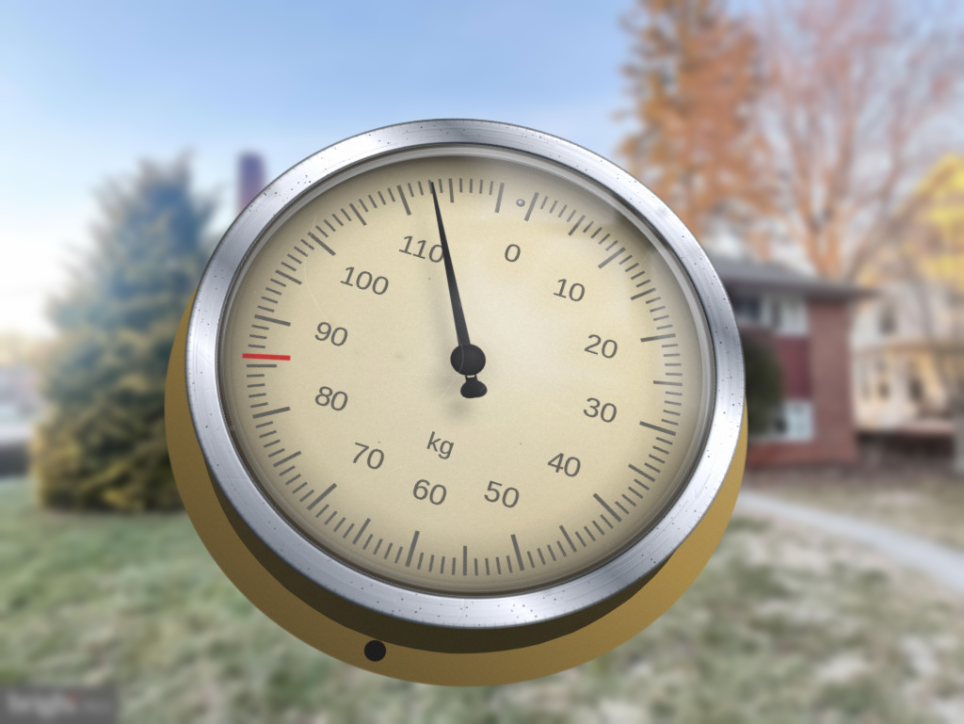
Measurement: **113** kg
